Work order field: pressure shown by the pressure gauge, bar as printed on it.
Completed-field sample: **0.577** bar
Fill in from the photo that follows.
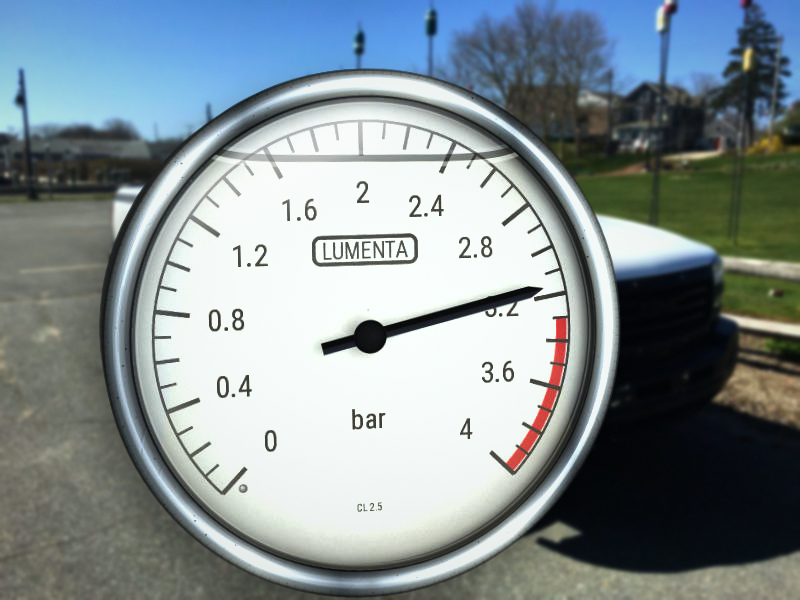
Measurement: **3.15** bar
